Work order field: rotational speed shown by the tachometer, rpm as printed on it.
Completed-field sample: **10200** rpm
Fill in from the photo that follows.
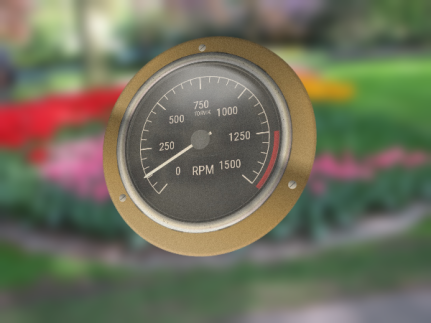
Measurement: **100** rpm
